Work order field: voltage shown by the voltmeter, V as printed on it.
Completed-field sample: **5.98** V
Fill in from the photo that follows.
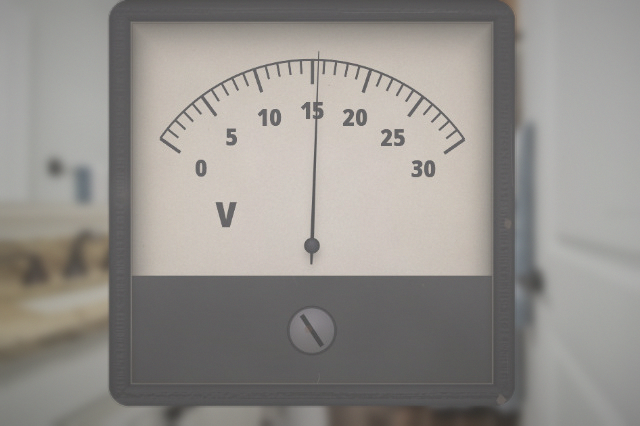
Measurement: **15.5** V
